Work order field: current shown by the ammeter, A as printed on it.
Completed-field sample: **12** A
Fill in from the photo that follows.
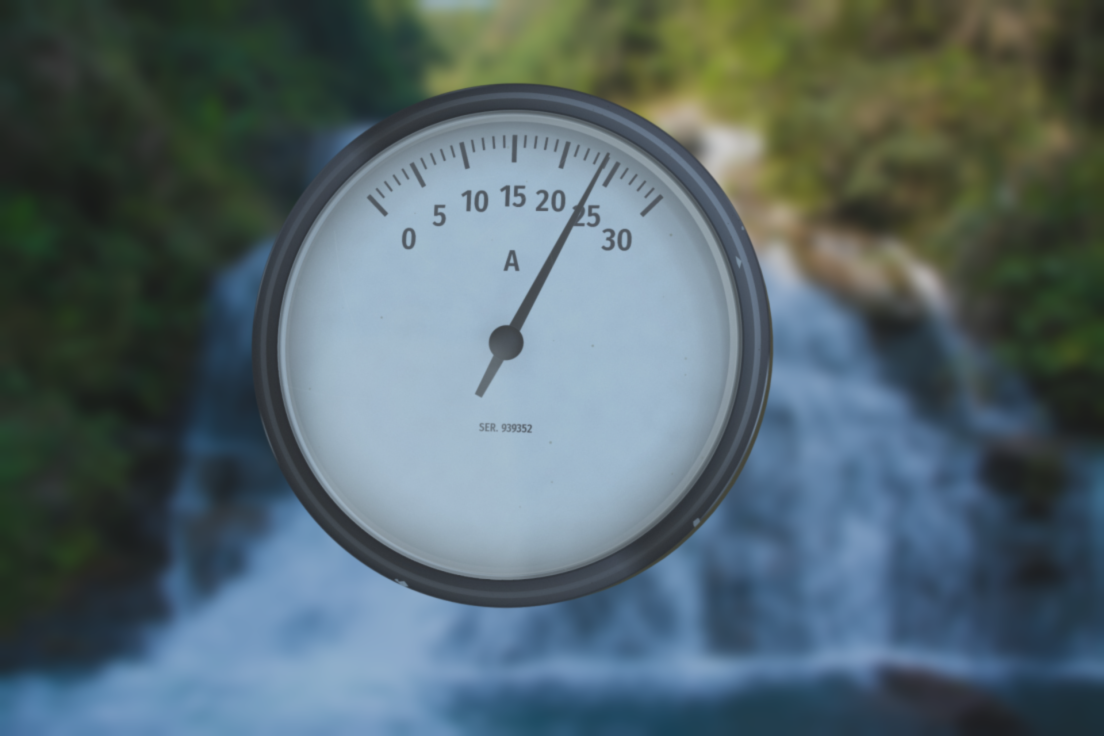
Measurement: **24** A
